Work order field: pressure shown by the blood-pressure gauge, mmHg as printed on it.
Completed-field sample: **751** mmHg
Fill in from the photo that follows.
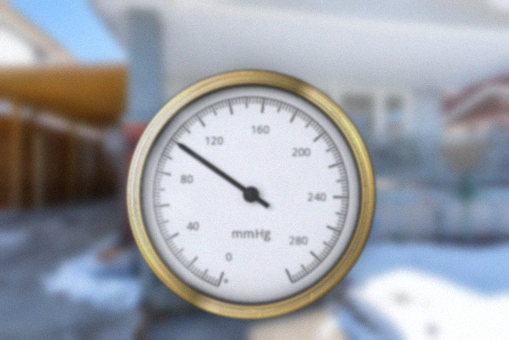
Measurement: **100** mmHg
